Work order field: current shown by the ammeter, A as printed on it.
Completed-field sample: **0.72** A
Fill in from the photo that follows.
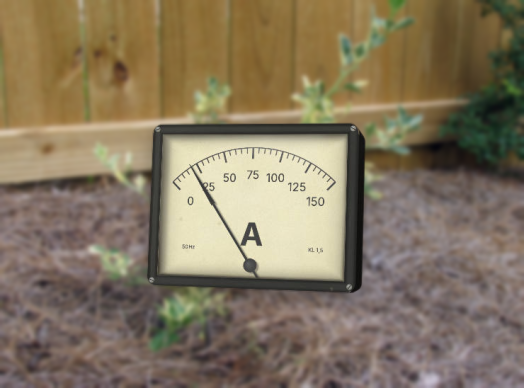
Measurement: **20** A
